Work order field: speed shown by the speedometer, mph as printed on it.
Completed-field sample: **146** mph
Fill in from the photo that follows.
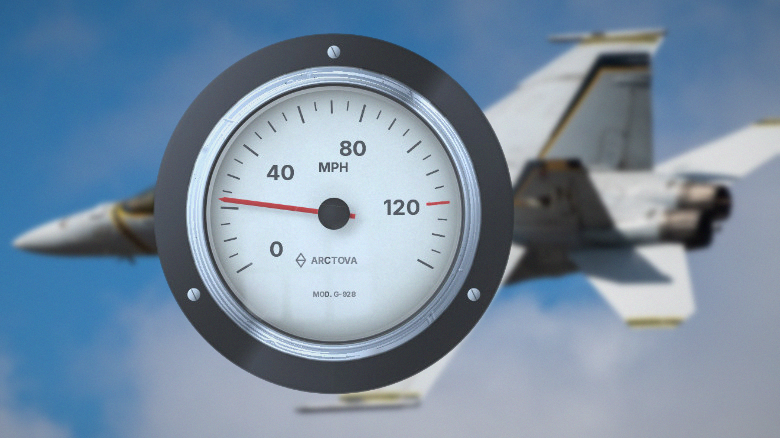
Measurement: **22.5** mph
